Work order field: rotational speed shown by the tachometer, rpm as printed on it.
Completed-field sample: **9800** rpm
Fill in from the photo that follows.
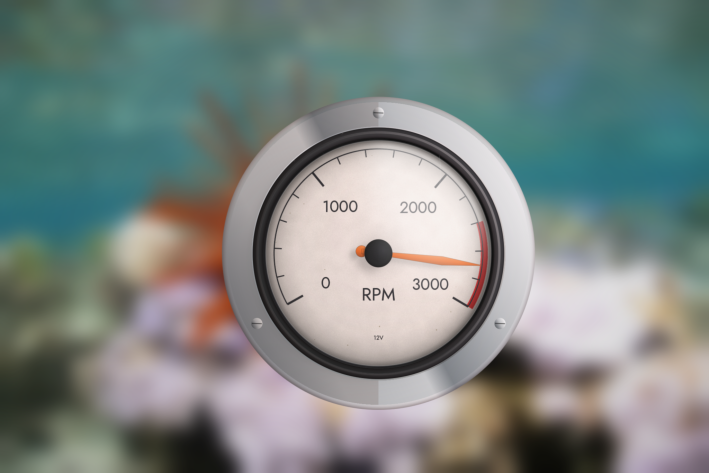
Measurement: **2700** rpm
